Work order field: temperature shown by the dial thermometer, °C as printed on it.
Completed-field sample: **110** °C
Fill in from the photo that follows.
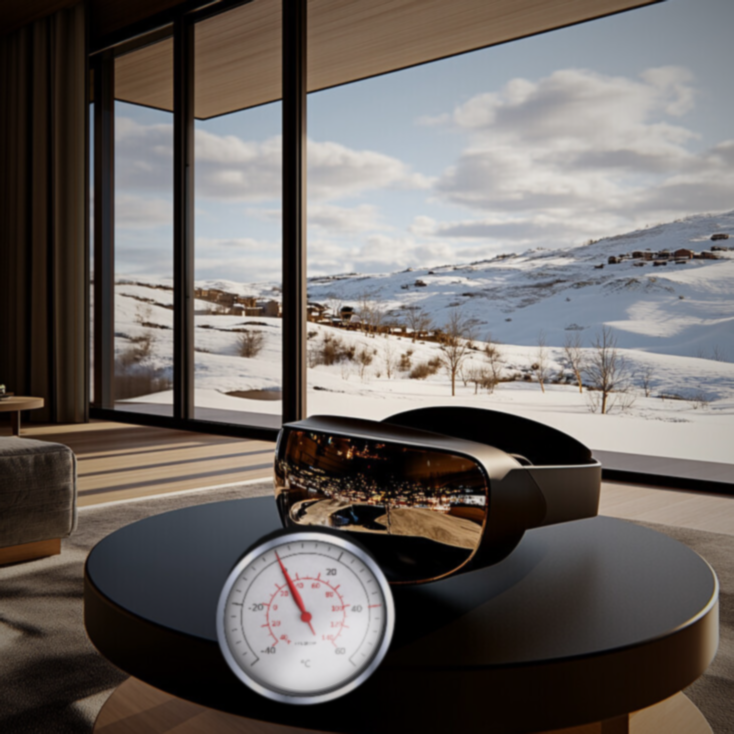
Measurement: **0** °C
